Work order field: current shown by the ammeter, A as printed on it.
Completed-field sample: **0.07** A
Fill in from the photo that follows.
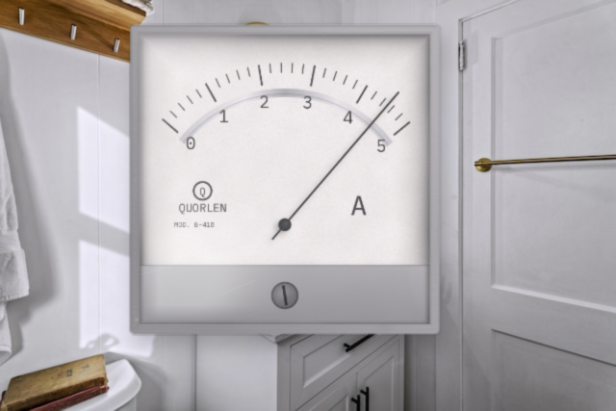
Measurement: **4.5** A
